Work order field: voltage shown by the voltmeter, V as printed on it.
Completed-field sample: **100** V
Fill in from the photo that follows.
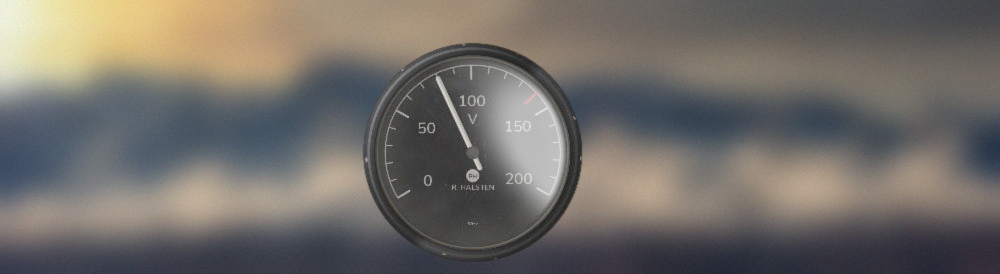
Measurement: **80** V
